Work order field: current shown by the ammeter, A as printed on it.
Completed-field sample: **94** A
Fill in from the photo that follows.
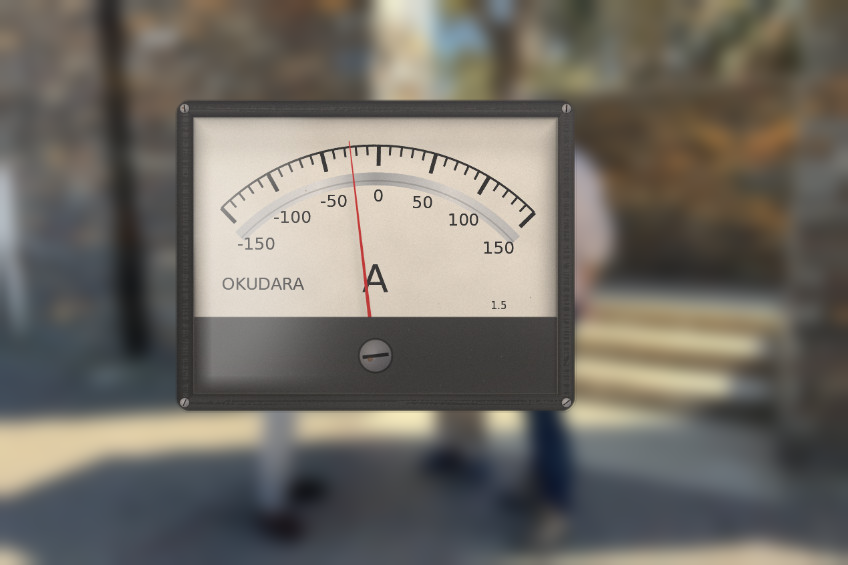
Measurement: **-25** A
